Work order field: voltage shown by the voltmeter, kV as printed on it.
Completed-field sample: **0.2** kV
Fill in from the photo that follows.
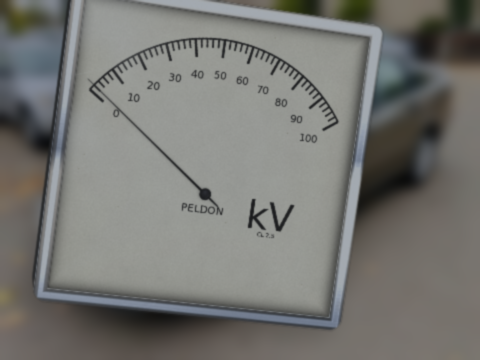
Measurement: **2** kV
